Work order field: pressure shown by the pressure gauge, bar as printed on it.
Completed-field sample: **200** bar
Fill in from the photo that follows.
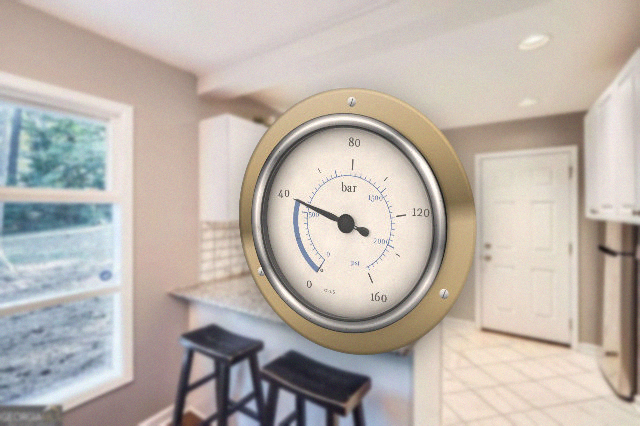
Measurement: **40** bar
